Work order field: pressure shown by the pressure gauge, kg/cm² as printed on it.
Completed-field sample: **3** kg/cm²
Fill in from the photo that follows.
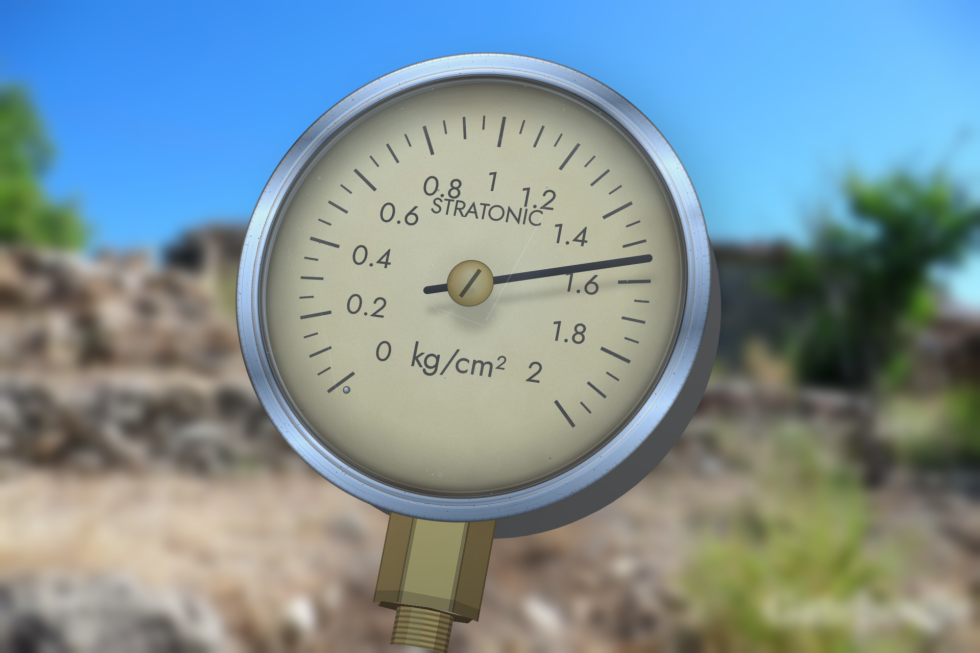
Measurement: **1.55** kg/cm²
